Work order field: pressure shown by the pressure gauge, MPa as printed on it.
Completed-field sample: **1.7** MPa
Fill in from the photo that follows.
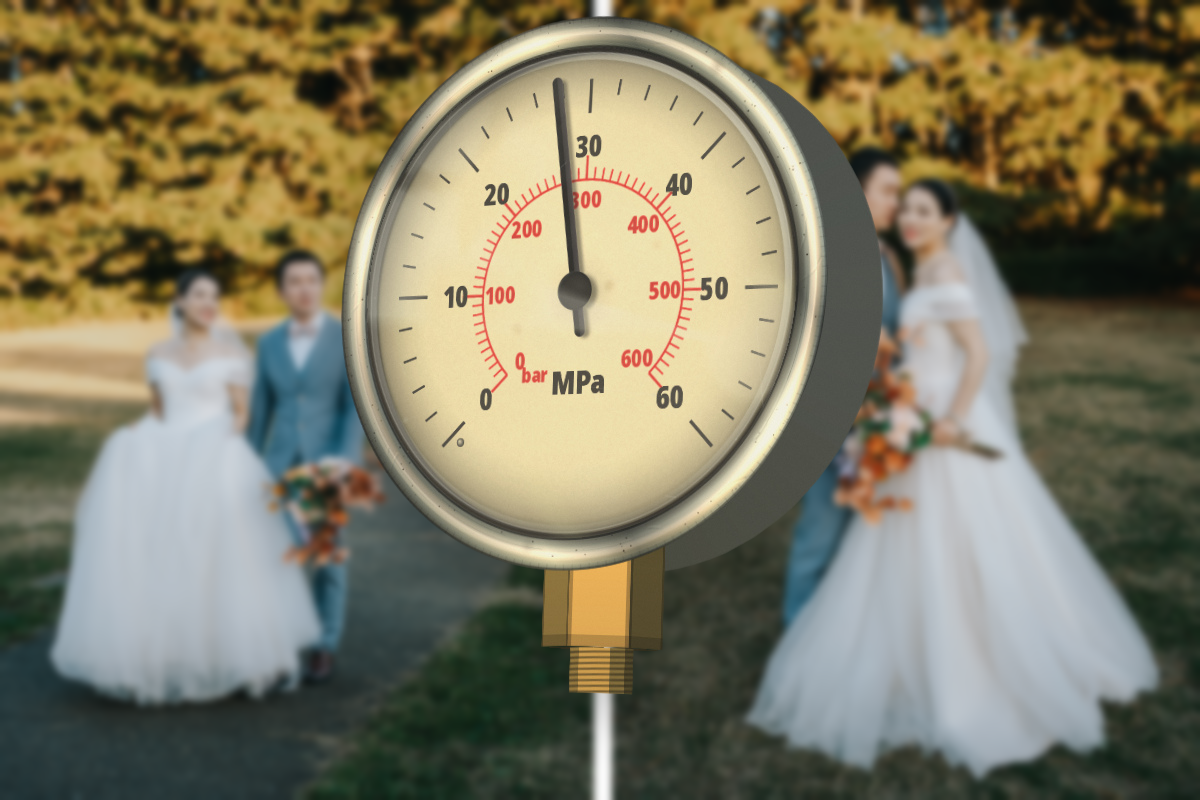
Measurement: **28** MPa
